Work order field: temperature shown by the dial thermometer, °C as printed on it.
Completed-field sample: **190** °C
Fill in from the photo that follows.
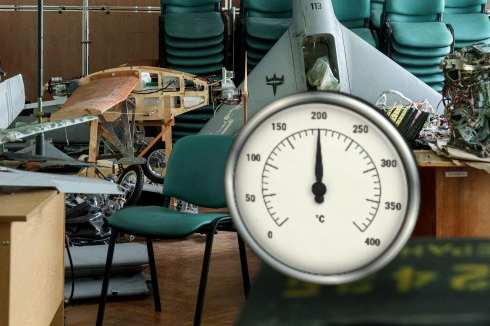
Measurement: **200** °C
